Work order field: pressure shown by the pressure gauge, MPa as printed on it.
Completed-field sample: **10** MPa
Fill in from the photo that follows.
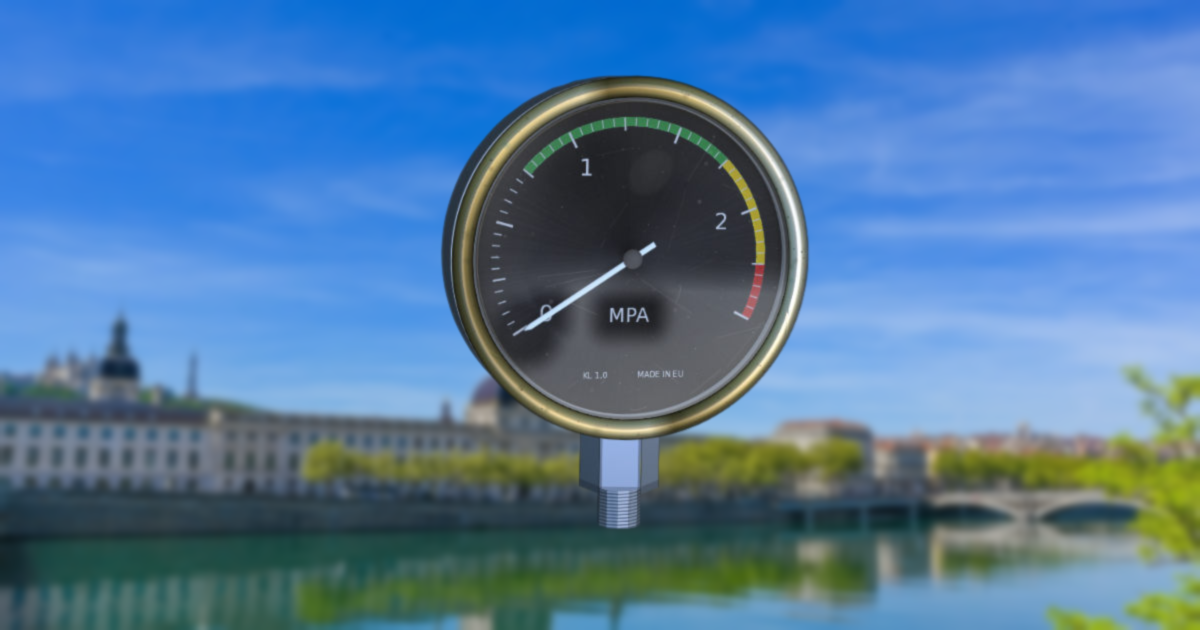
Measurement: **0** MPa
